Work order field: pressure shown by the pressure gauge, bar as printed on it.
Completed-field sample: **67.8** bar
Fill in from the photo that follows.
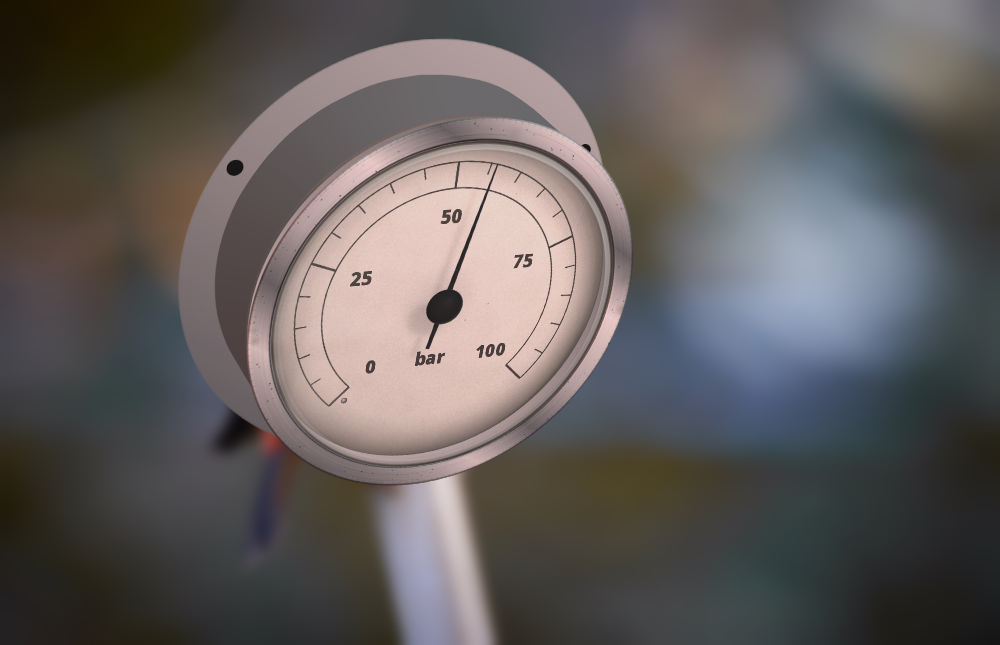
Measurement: **55** bar
